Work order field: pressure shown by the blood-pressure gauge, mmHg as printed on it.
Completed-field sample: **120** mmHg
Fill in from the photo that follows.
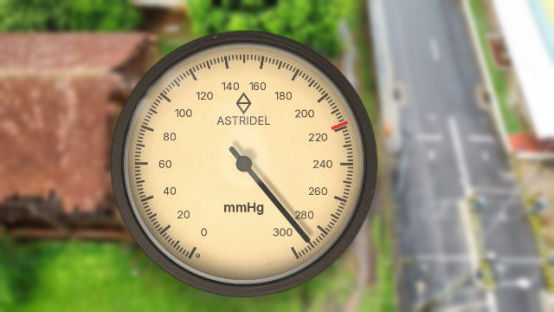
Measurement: **290** mmHg
